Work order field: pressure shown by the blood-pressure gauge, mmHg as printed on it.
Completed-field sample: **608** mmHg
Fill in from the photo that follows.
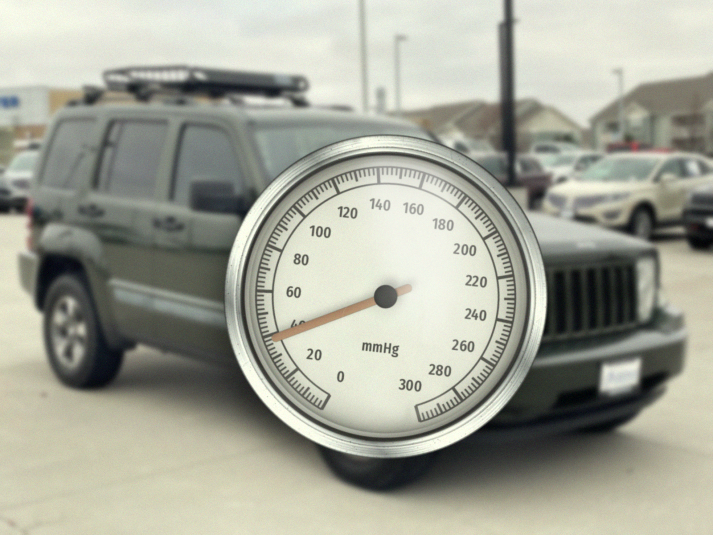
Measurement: **38** mmHg
